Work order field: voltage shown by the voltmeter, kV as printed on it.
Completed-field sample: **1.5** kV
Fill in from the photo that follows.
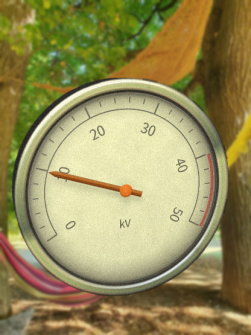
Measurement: **10** kV
